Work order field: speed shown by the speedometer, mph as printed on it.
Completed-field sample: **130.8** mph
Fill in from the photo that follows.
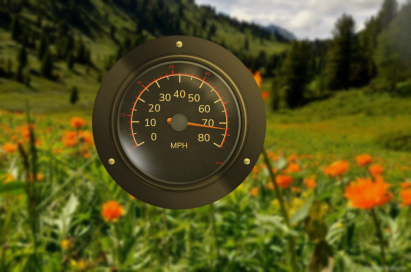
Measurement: **72.5** mph
